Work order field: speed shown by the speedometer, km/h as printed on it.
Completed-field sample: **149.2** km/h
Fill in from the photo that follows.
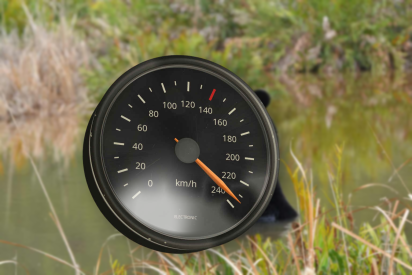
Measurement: **235** km/h
